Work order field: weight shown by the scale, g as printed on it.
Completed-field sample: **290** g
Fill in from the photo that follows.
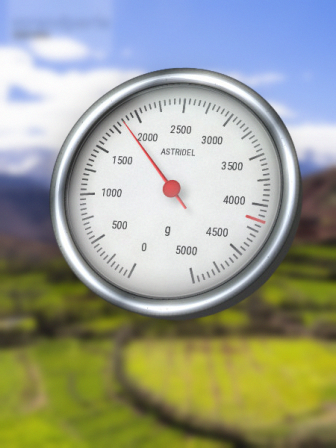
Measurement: **1850** g
